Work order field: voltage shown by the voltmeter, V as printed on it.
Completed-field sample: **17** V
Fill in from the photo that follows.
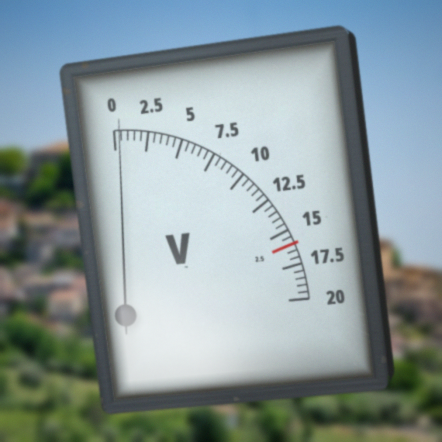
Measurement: **0.5** V
